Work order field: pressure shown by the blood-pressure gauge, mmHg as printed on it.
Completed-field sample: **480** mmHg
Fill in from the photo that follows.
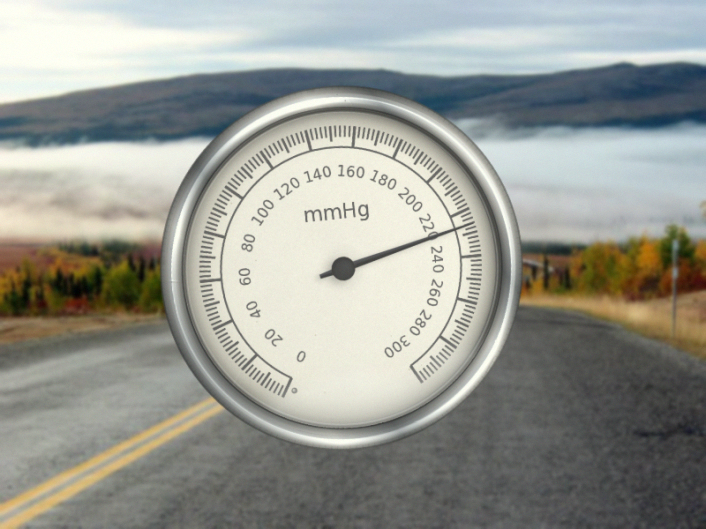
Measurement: **226** mmHg
